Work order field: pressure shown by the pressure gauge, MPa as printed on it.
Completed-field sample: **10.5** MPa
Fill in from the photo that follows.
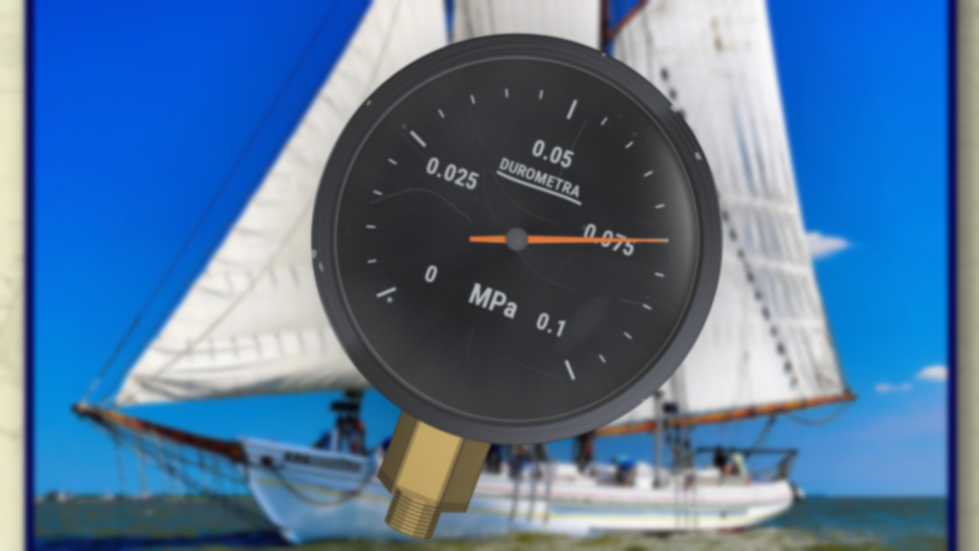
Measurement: **0.075** MPa
